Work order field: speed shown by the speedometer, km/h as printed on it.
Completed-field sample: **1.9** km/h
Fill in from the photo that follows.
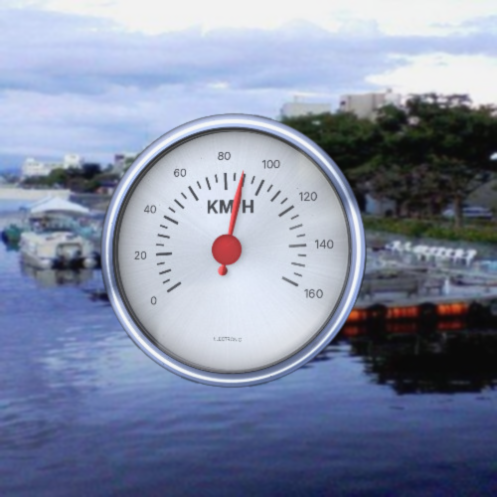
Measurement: **90** km/h
